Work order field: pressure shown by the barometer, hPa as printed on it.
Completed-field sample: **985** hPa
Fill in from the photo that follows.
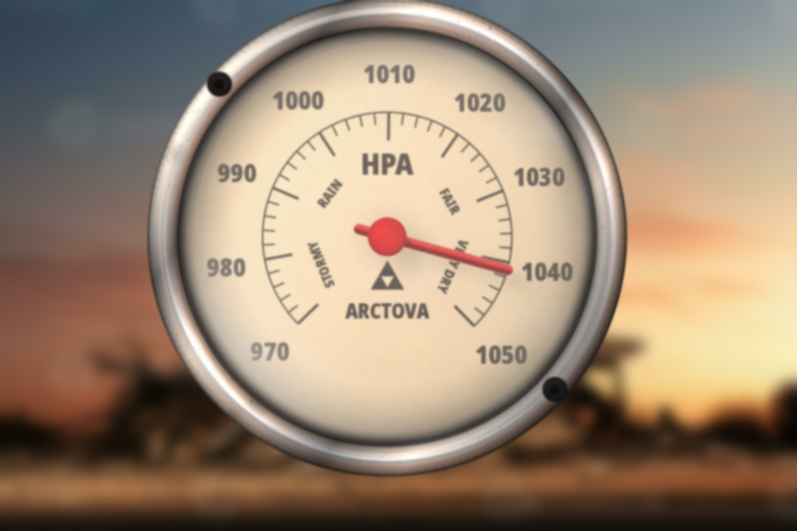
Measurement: **1041** hPa
